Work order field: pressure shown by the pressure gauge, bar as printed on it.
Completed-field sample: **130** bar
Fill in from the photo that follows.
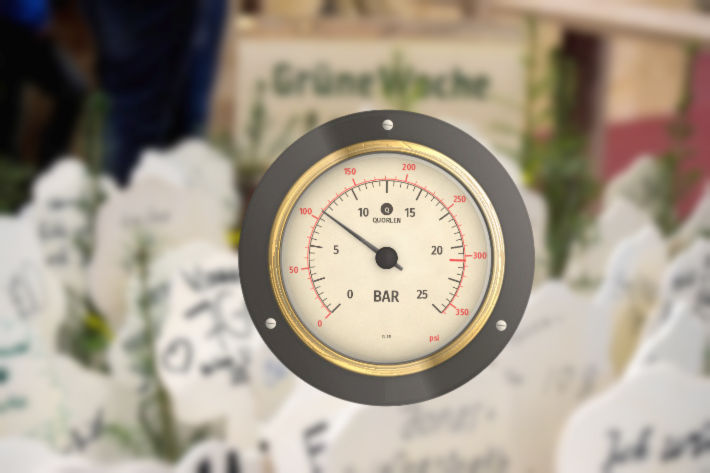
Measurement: **7.5** bar
